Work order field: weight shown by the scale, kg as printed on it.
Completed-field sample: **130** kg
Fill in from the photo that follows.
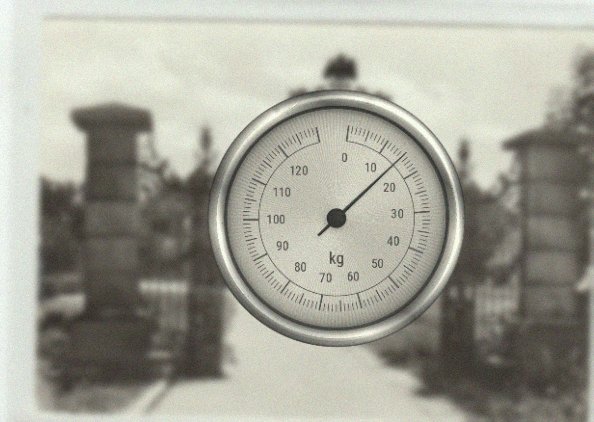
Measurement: **15** kg
